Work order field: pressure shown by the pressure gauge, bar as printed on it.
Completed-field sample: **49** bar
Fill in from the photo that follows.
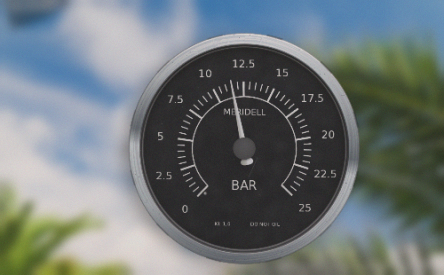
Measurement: **11.5** bar
